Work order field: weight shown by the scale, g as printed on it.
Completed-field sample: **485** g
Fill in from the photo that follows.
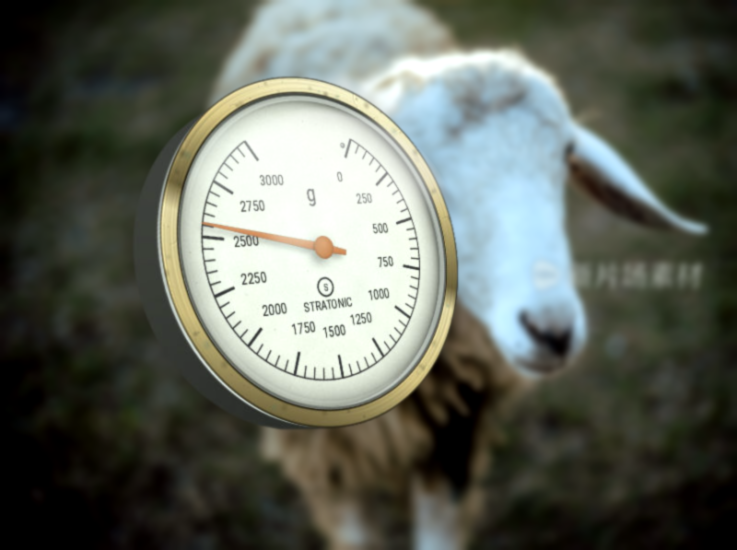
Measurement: **2550** g
